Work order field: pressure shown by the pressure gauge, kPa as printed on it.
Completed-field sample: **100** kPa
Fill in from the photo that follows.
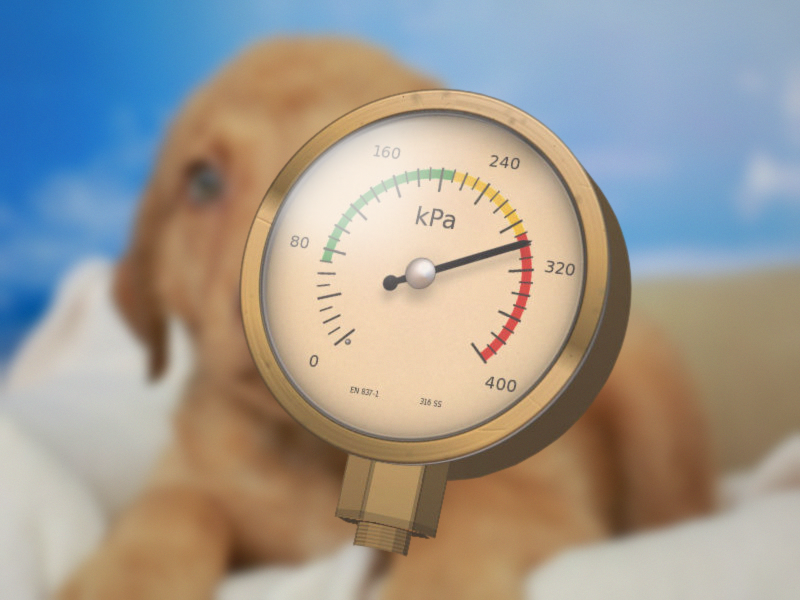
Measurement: **300** kPa
